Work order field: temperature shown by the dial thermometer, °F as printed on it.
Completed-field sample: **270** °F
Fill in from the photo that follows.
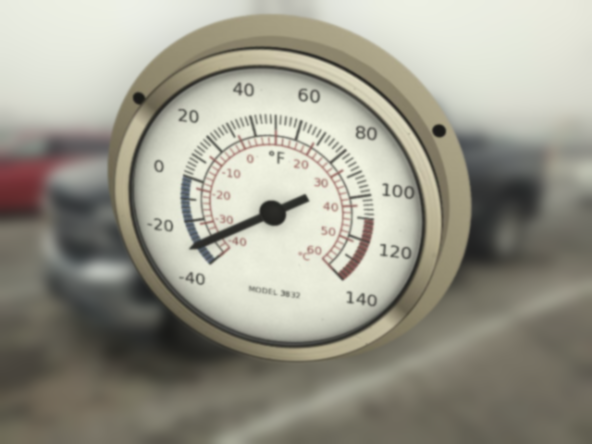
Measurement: **-30** °F
